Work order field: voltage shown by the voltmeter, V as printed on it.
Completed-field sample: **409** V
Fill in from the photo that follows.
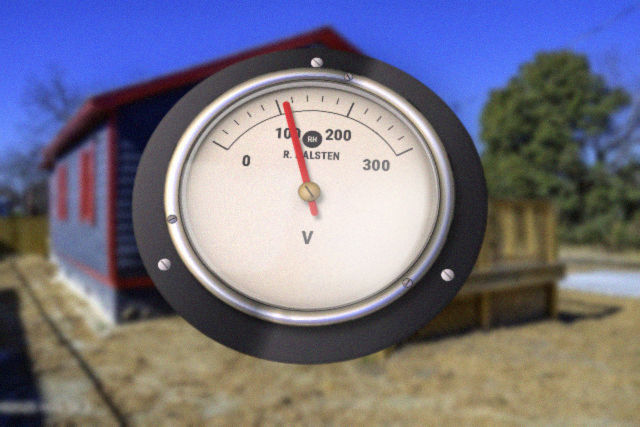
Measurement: **110** V
